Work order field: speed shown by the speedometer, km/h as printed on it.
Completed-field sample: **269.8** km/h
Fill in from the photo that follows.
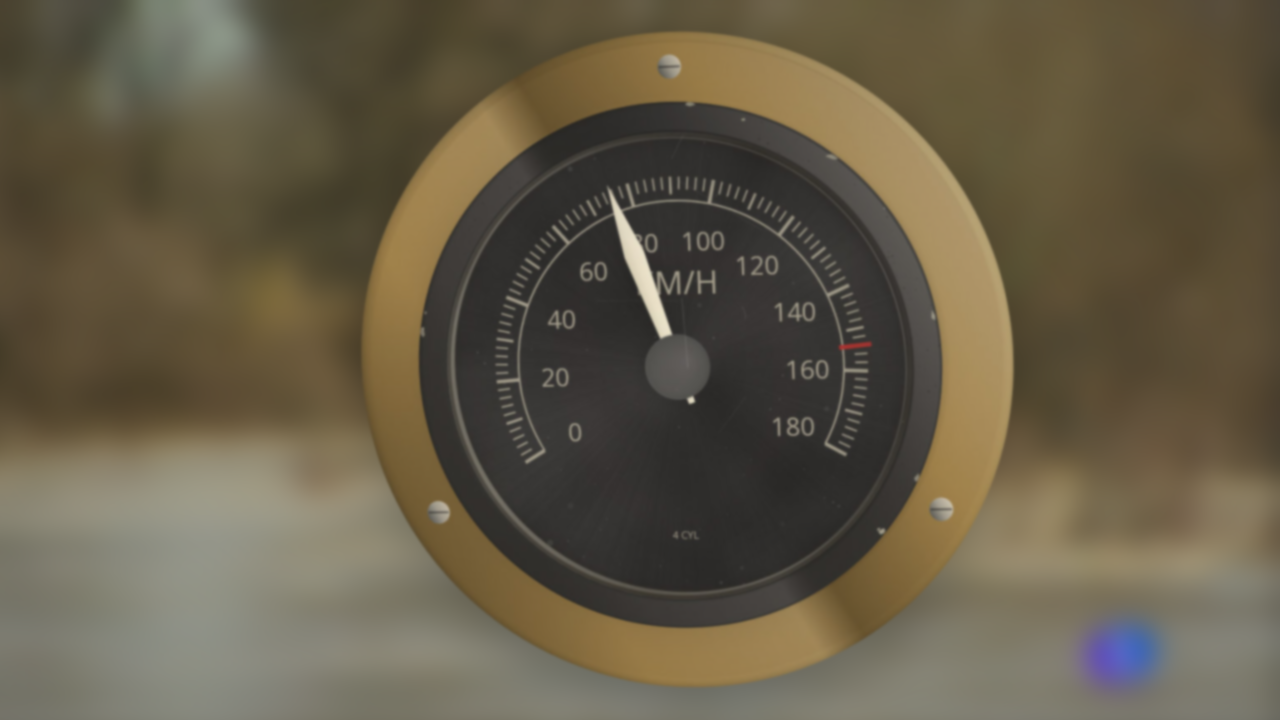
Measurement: **76** km/h
